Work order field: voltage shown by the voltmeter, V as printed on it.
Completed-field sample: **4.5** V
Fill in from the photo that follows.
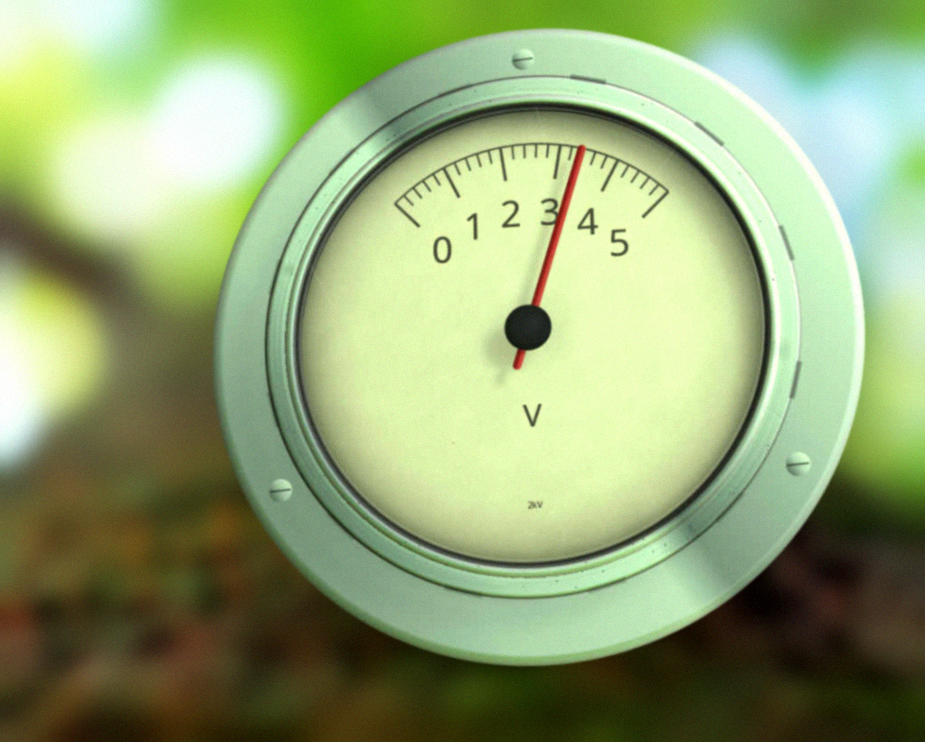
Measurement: **3.4** V
